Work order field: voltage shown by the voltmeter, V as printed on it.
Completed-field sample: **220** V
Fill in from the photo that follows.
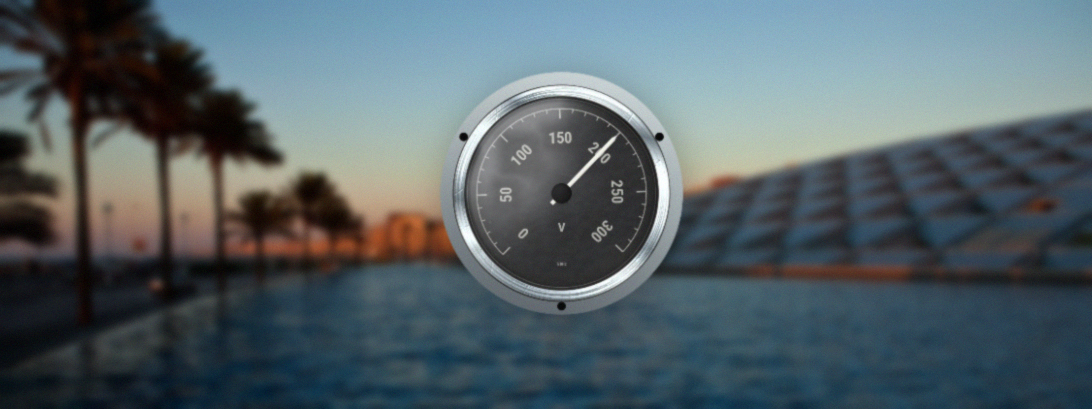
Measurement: **200** V
